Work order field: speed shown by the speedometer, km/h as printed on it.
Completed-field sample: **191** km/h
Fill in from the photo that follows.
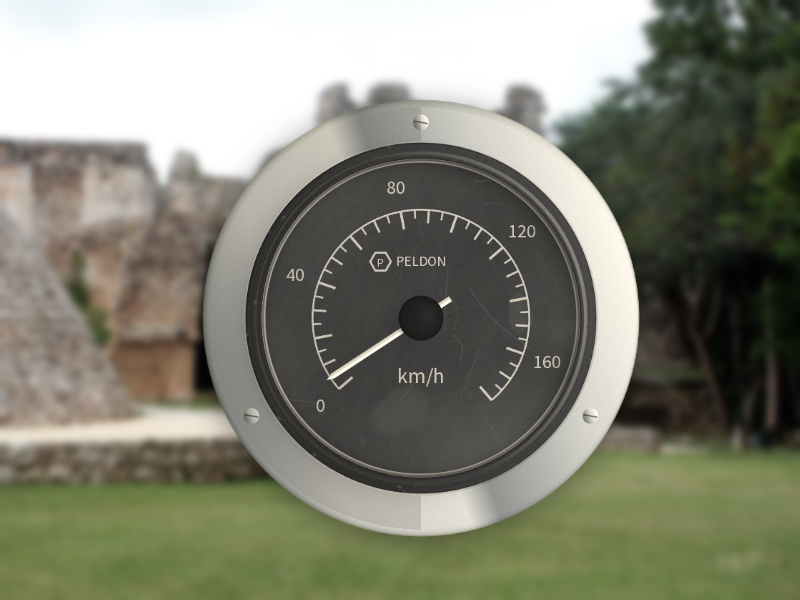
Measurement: **5** km/h
